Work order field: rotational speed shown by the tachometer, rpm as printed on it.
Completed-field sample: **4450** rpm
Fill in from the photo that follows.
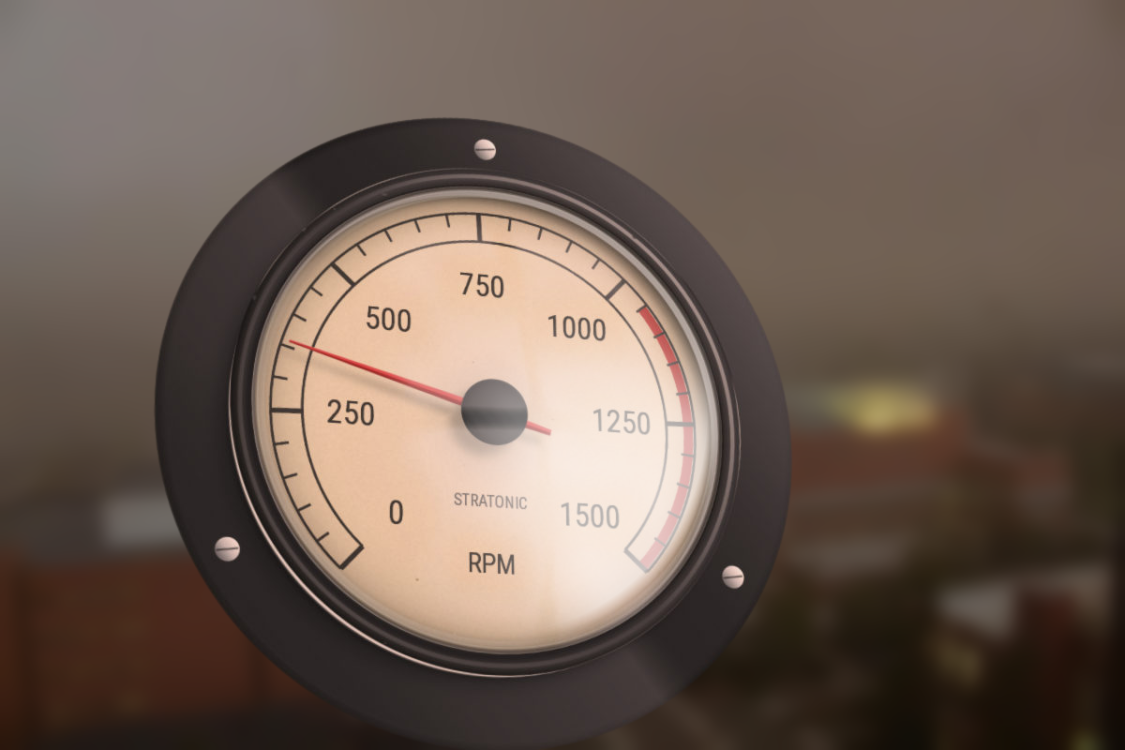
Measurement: **350** rpm
